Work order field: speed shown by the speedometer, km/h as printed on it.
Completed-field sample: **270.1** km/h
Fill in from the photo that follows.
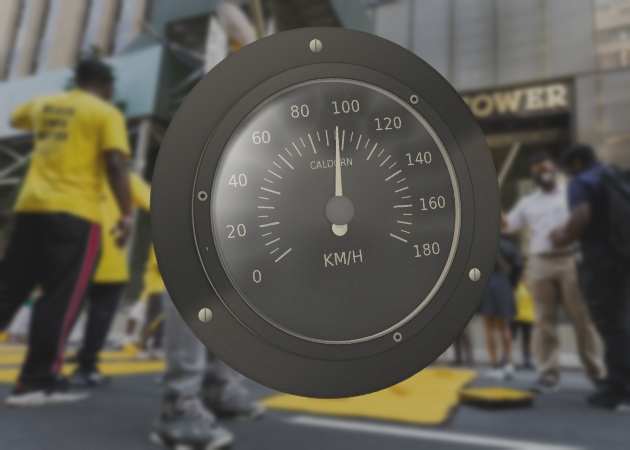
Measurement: **95** km/h
